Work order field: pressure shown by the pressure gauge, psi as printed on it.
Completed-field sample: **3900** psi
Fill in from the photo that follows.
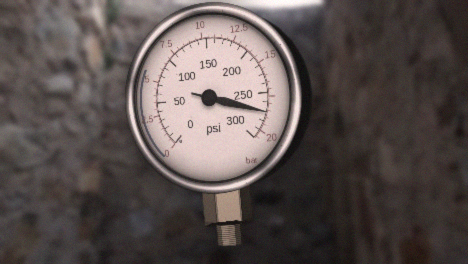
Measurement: **270** psi
